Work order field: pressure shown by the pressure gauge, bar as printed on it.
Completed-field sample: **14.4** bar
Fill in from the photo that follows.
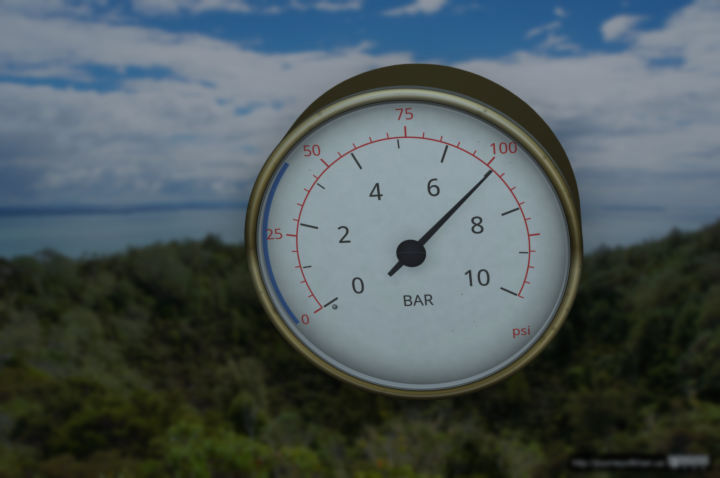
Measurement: **7** bar
